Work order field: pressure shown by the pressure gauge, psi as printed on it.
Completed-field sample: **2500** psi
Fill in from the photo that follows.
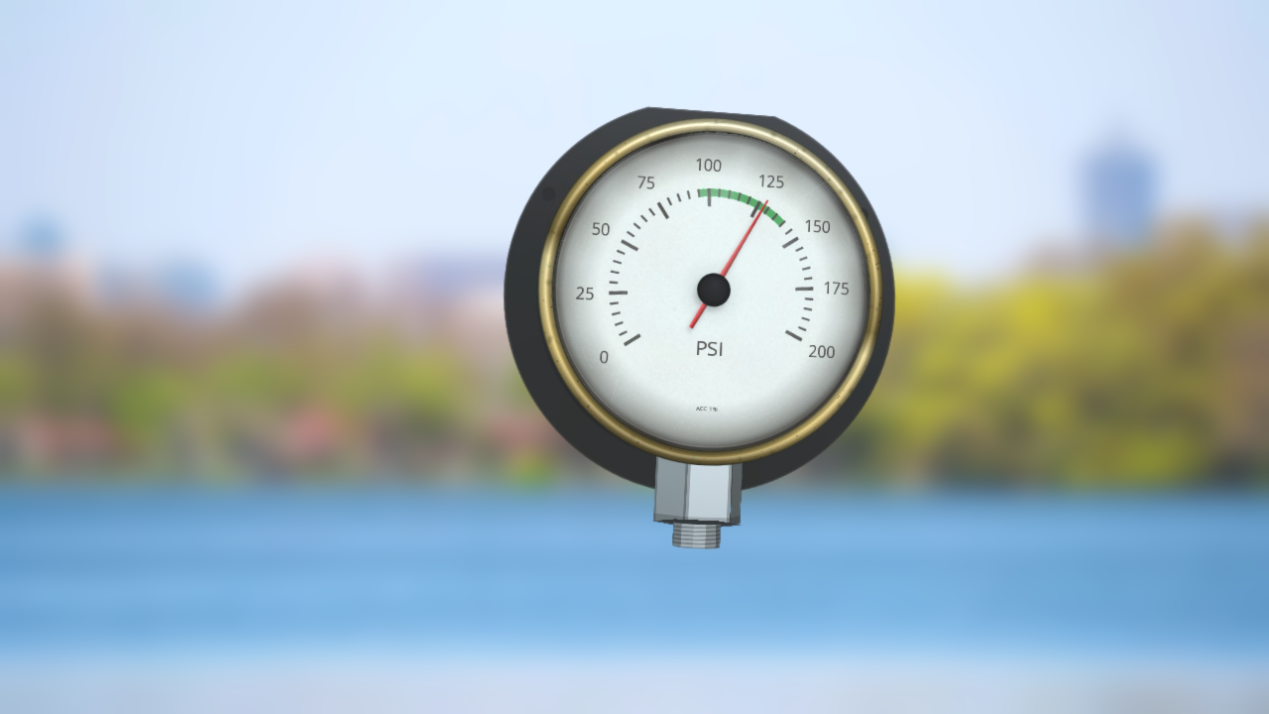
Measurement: **127.5** psi
